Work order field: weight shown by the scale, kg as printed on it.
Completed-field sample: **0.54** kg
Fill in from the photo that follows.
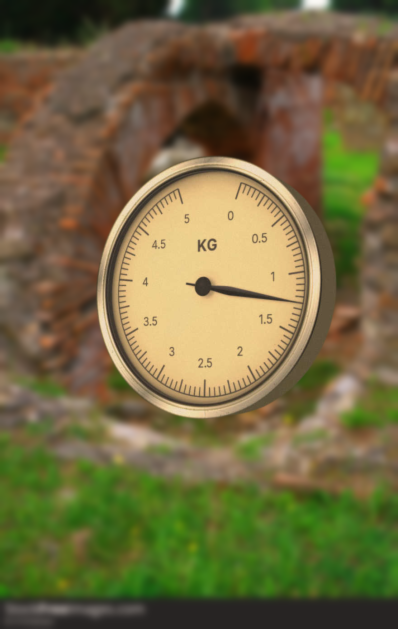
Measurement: **1.25** kg
